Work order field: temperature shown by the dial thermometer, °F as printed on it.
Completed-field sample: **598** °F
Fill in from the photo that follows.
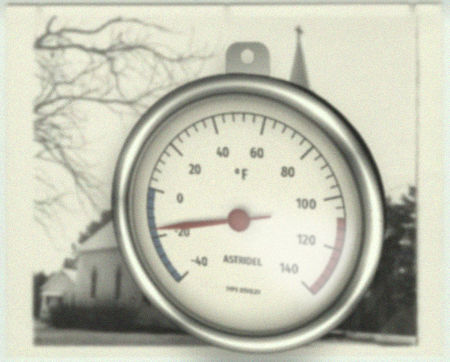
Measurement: **-16** °F
